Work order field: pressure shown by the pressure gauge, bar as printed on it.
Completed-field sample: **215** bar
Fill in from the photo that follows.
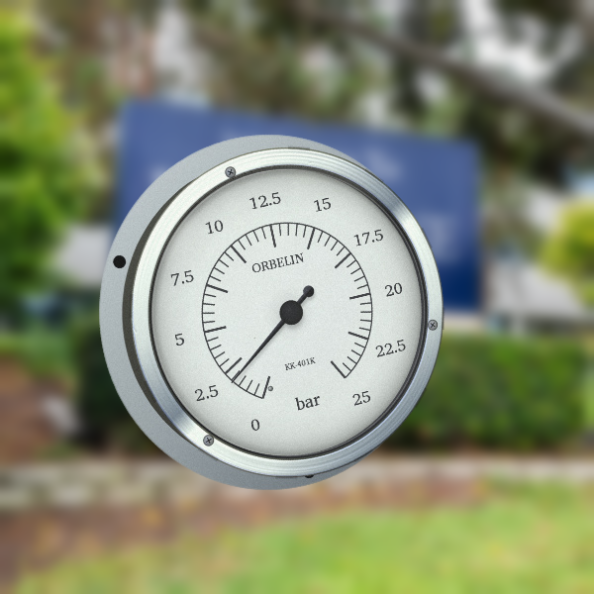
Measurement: **2** bar
